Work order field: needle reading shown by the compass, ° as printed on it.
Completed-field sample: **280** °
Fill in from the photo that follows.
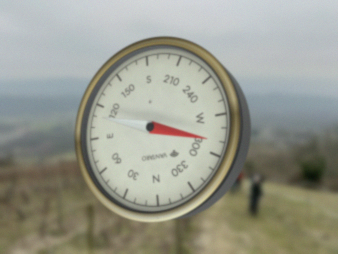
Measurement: **290** °
